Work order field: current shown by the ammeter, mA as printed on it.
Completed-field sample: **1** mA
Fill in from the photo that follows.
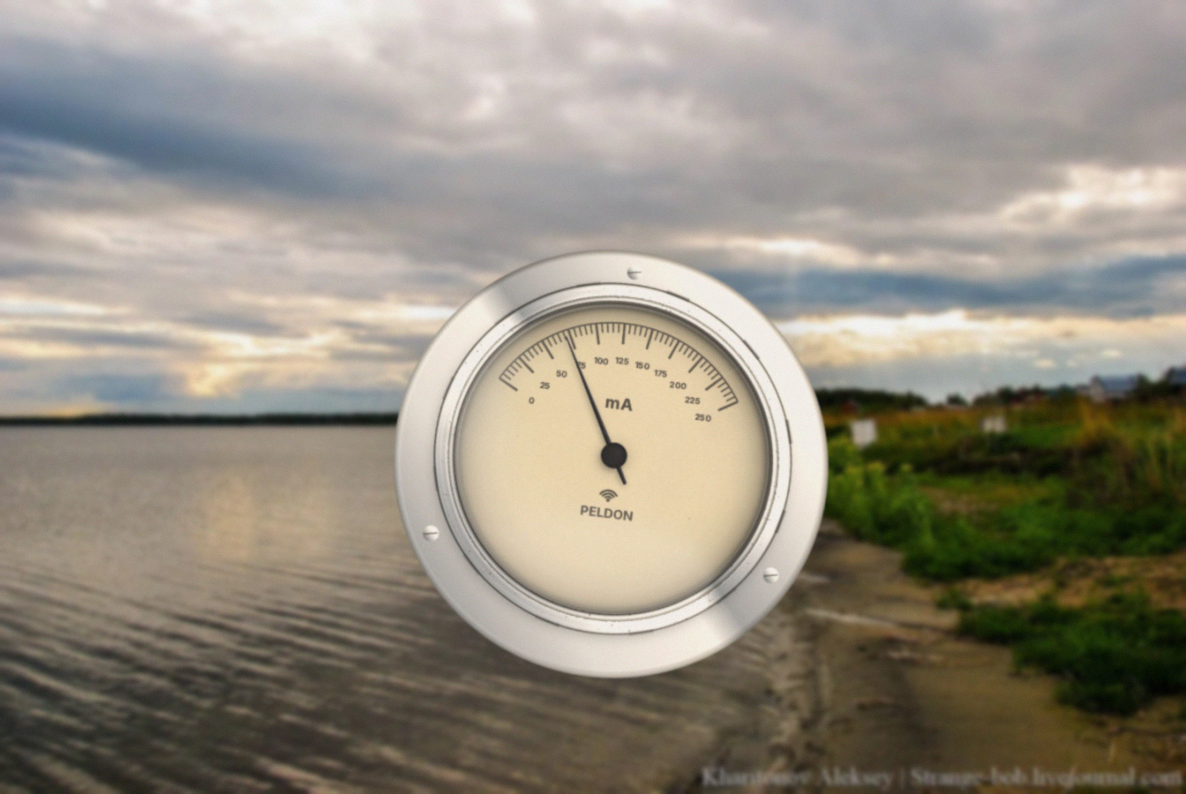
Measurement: **70** mA
